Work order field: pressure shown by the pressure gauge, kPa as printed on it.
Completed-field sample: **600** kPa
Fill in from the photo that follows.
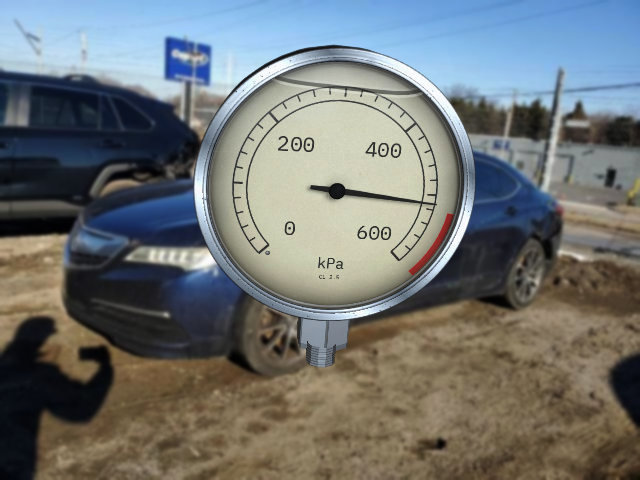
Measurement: **510** kPa
